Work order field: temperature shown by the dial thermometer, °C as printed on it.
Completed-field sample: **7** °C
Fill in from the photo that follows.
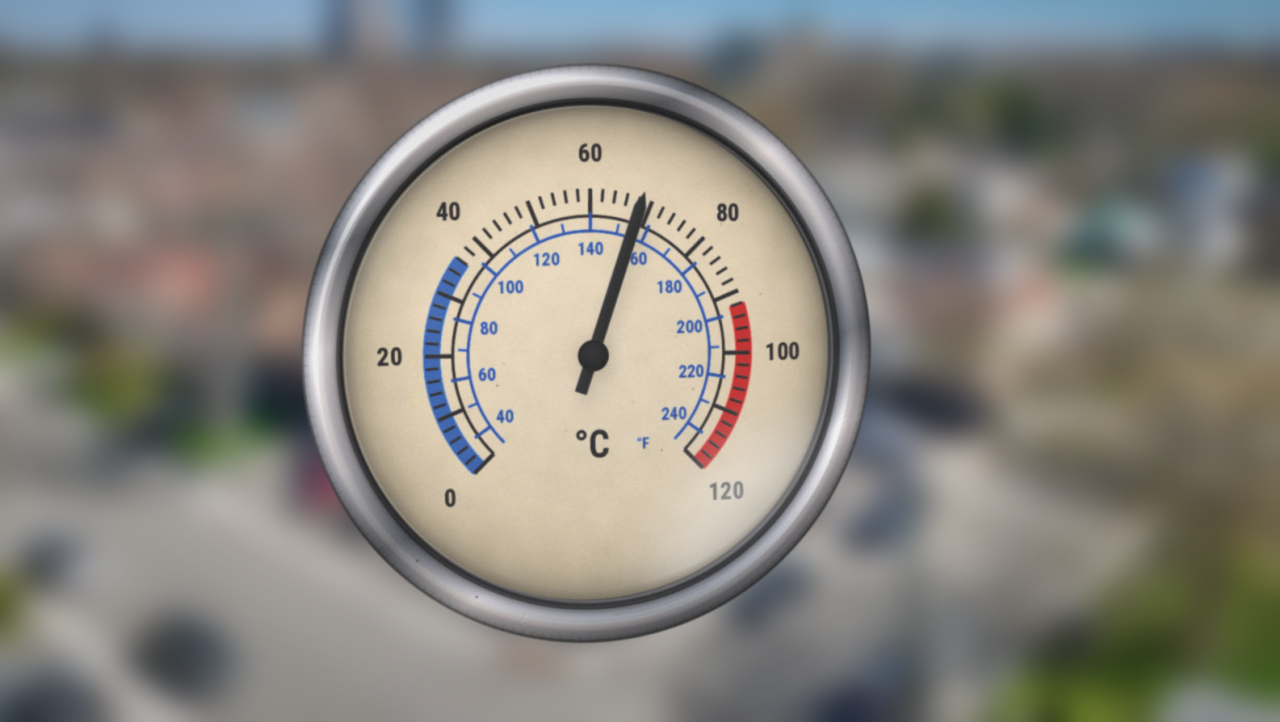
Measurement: **68** °C
